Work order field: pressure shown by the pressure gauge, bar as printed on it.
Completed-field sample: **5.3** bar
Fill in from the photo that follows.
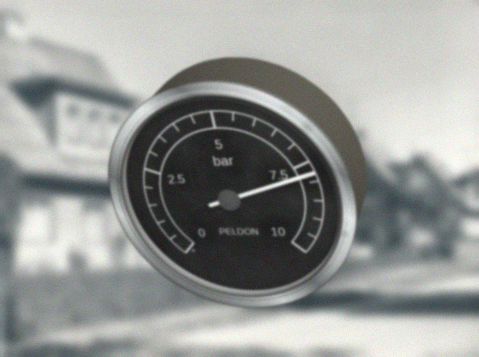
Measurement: **7.75** bar
